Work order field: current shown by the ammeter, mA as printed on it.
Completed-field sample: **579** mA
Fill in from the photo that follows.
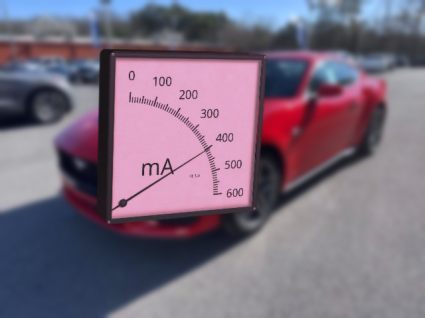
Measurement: **400** mA
